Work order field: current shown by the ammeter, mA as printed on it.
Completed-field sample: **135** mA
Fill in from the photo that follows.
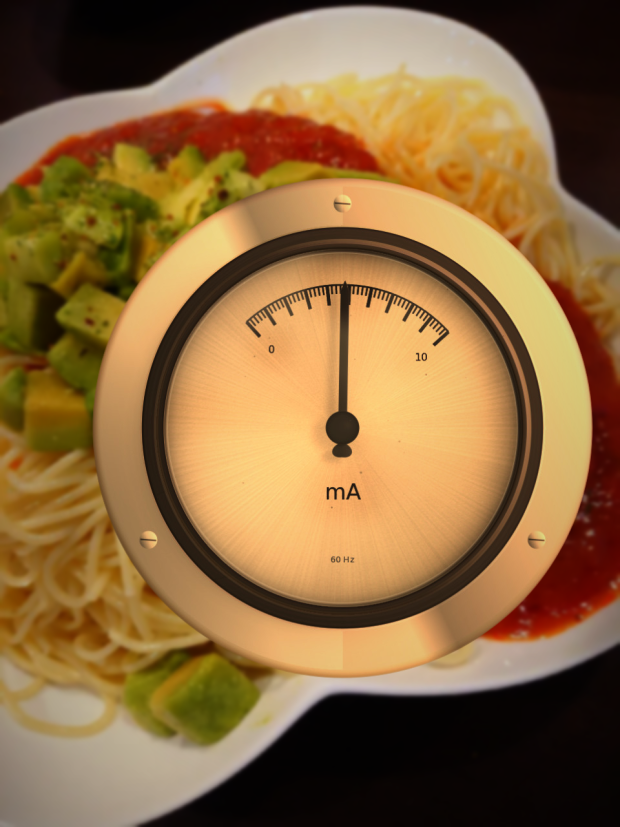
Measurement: **4.8** mA
